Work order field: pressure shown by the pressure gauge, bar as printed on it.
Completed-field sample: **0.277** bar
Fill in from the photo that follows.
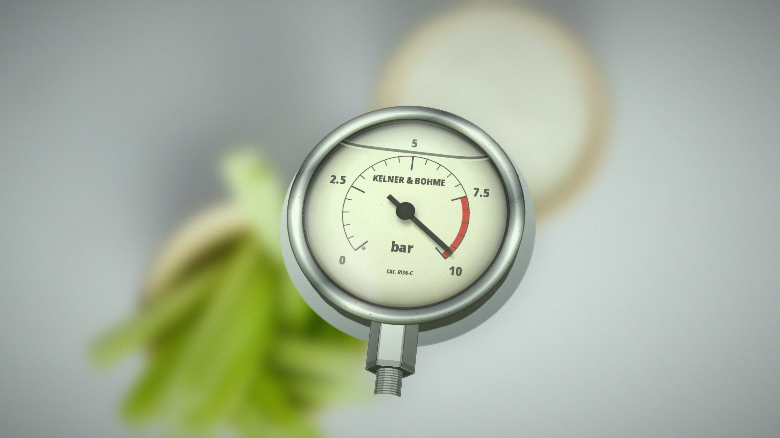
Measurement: **9.75** bar
